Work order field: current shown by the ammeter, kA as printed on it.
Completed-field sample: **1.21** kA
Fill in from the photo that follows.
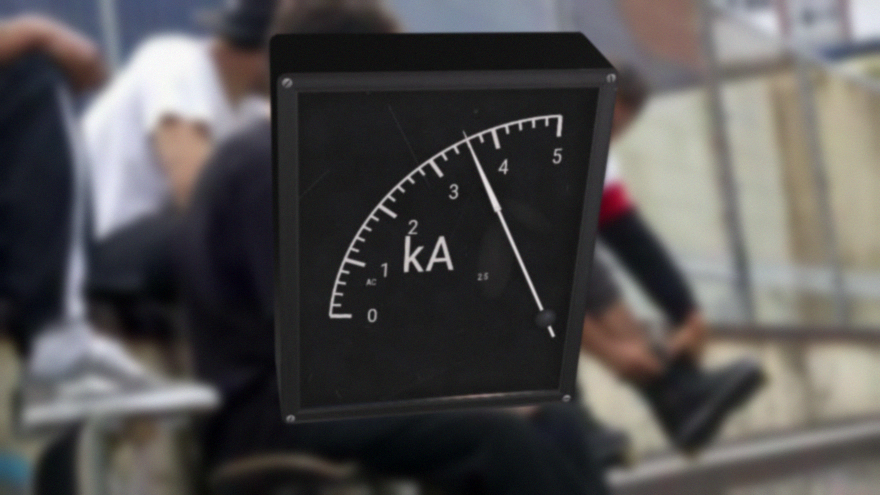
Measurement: **3.6** kA
